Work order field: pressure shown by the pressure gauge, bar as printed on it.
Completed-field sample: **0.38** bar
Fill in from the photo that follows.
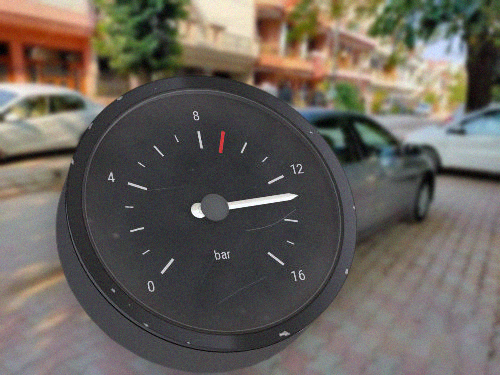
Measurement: **13** bar
